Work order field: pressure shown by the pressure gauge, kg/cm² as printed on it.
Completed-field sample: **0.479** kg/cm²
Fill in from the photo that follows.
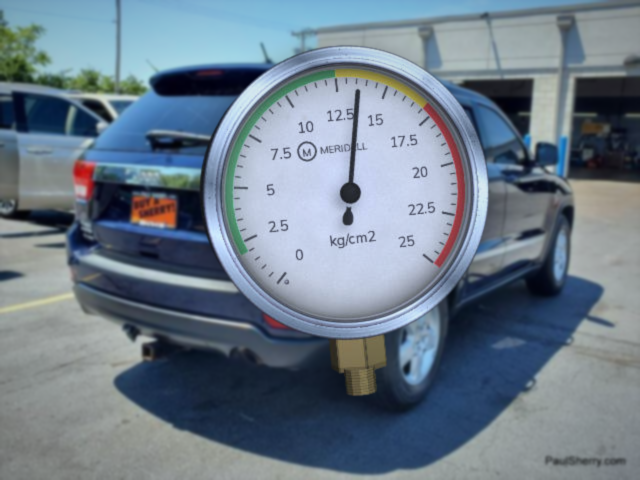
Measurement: **13.5** kg/cm²
